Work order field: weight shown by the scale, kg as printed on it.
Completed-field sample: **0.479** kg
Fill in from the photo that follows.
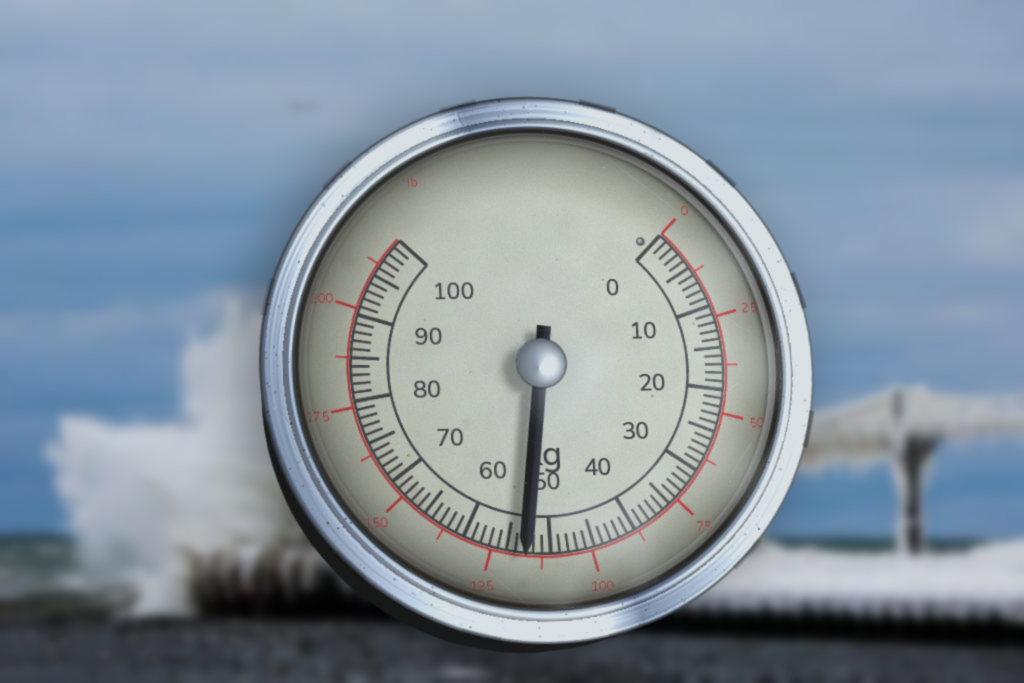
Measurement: **53** kg
